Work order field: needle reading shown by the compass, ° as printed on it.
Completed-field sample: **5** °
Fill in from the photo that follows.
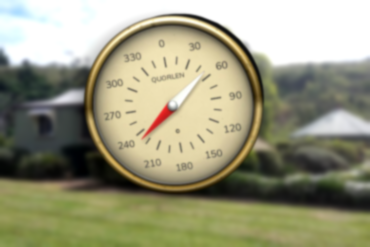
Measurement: **232.5** °
